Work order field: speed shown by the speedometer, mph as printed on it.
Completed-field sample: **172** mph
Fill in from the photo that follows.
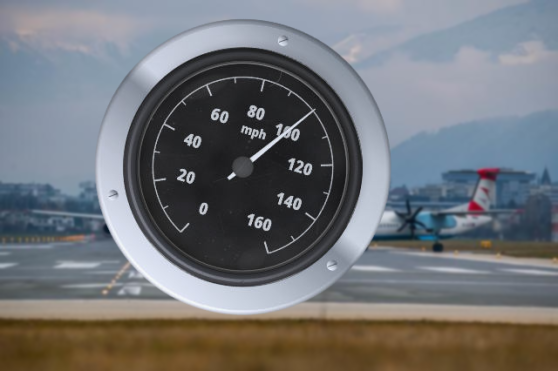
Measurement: **100** mph
